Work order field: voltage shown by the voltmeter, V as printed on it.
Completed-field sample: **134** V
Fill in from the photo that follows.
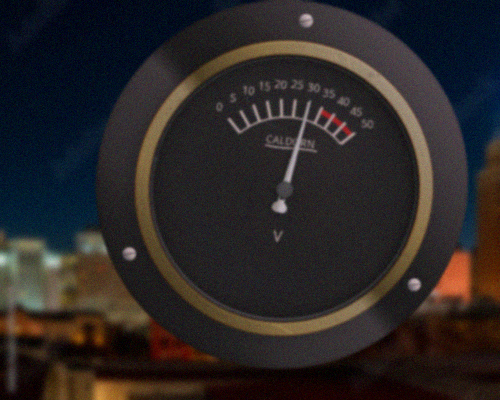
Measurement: **30** V
